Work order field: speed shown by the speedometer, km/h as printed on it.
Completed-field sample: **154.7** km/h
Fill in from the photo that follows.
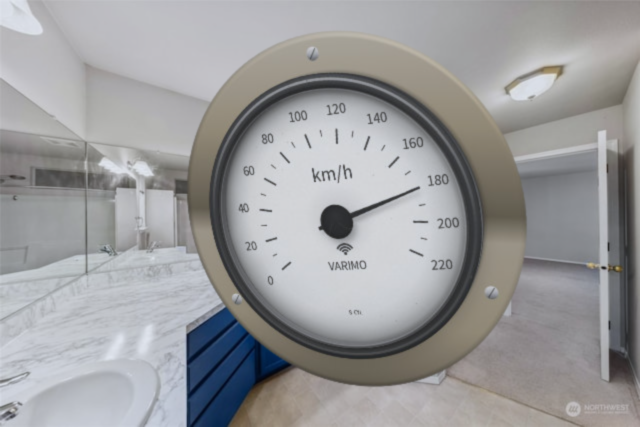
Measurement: **180** km/h
